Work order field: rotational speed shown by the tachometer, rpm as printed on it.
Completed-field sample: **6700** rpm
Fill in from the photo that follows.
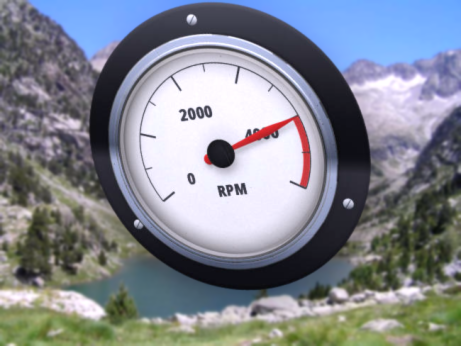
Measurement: **4000** rpm
